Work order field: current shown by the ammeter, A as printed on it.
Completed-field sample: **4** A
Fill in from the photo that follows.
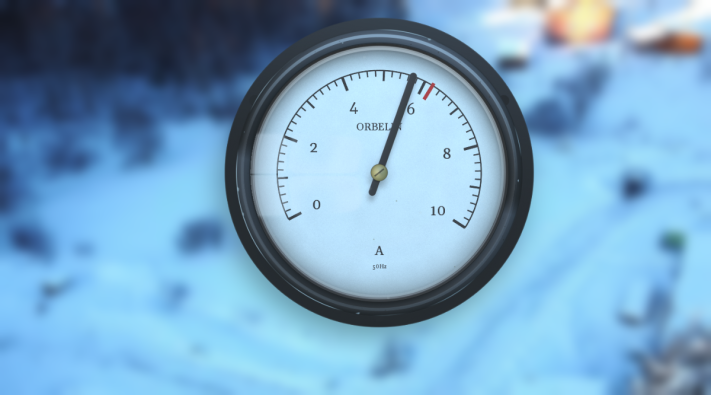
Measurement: **5.7** A
